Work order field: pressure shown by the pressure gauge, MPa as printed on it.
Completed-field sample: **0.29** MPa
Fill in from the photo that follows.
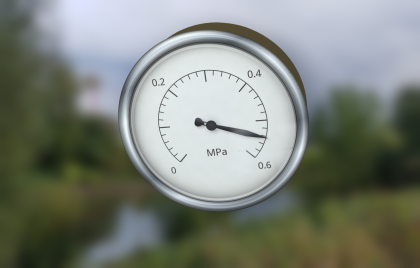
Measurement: **0.54** MPa
